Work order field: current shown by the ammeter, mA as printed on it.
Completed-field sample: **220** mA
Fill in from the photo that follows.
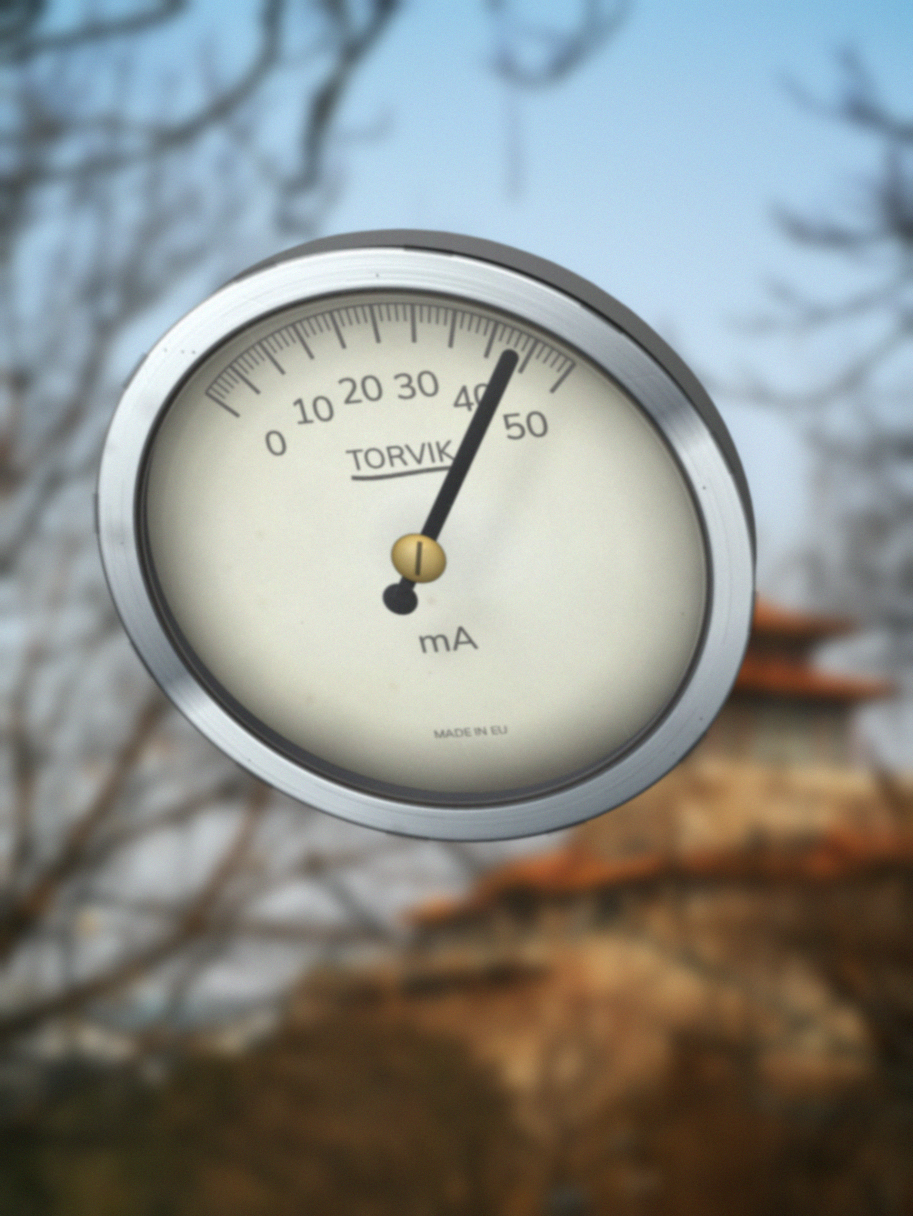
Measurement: **43** mA
